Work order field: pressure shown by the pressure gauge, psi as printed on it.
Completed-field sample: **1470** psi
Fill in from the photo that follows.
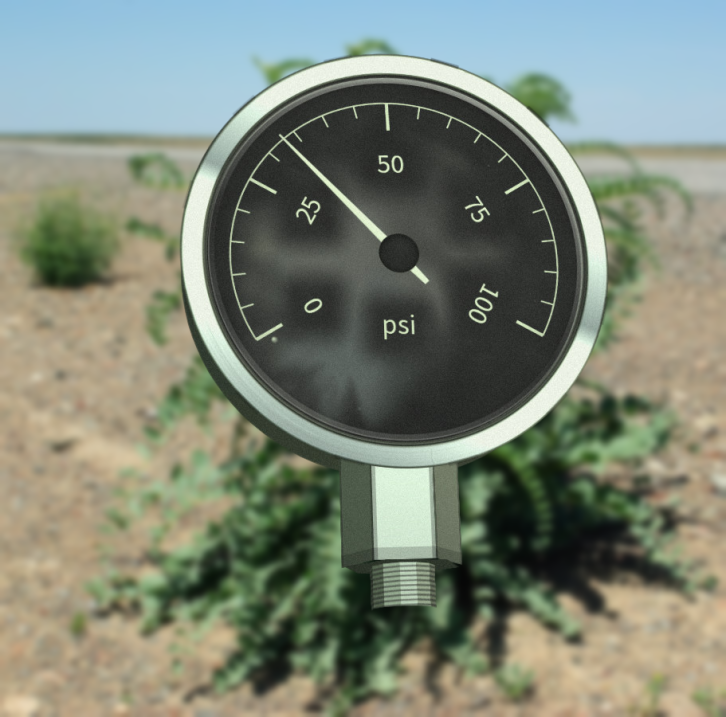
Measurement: **32.5** psi
